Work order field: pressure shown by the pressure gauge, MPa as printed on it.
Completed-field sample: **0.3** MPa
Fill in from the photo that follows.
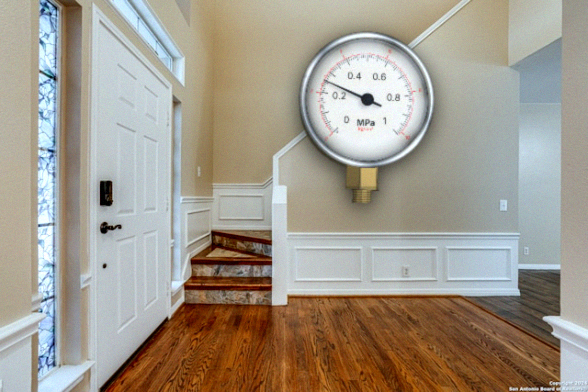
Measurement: **0.25** MPa
